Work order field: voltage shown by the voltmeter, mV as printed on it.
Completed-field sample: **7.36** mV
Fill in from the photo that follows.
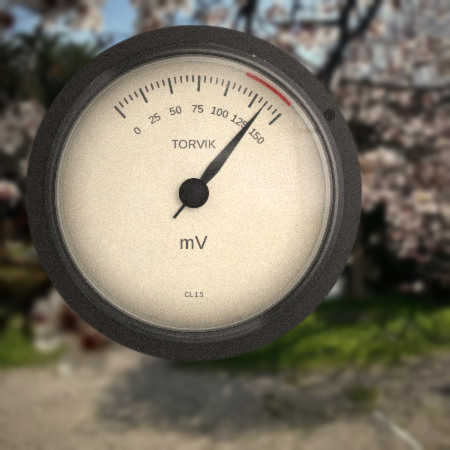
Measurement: **135** mV
